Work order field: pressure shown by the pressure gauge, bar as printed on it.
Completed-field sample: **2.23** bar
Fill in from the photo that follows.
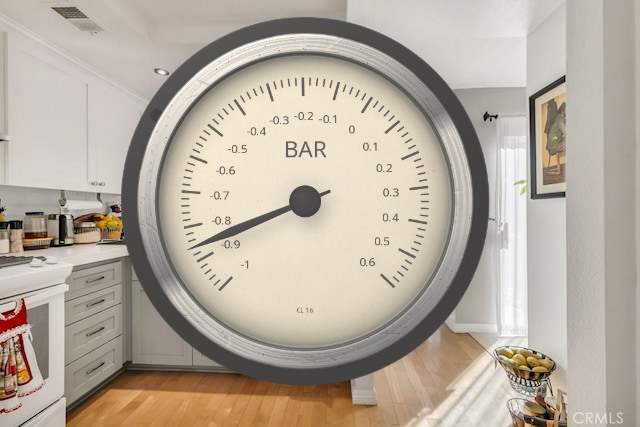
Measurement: **-0.86** bar
